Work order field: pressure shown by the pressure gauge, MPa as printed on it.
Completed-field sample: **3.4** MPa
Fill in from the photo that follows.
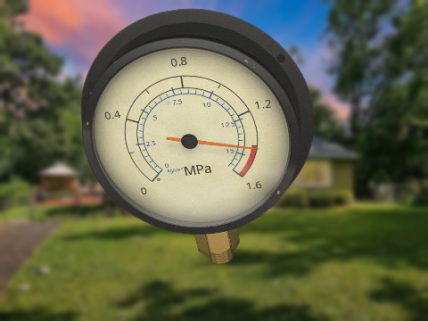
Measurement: **1.4** MPa
